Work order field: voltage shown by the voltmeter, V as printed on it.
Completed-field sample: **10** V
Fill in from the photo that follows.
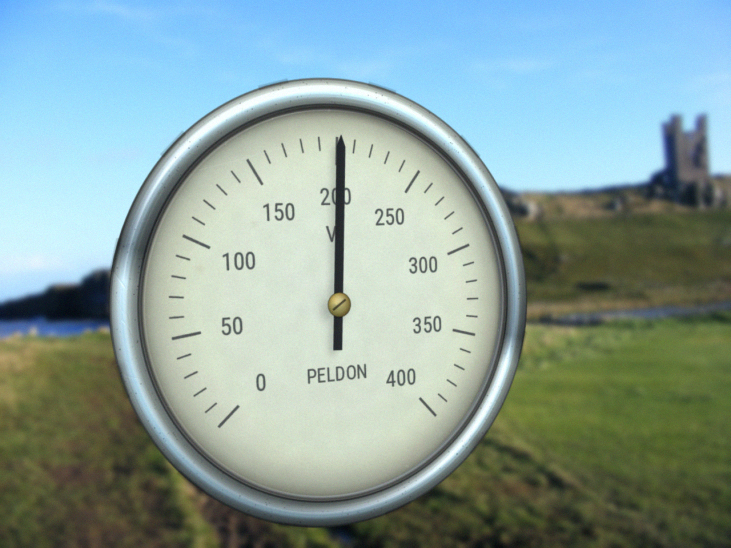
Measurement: **200** V
